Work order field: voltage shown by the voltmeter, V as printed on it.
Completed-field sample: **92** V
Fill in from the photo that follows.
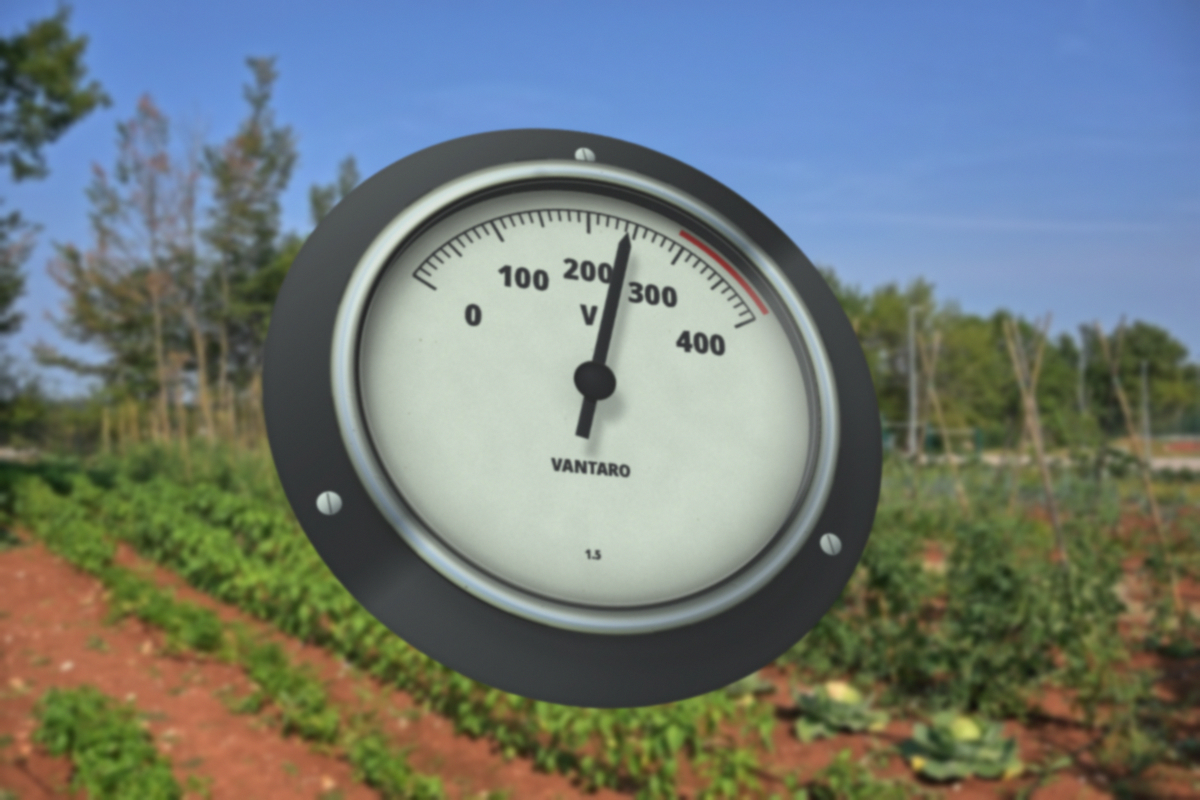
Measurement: **240** V
